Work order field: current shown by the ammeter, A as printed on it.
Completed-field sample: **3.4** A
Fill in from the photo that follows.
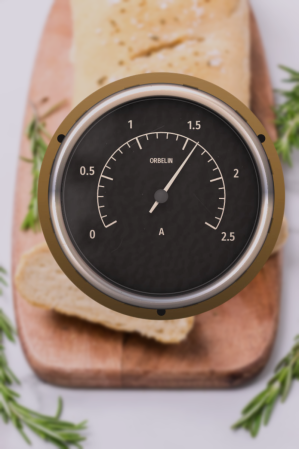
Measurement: **1.6** A
